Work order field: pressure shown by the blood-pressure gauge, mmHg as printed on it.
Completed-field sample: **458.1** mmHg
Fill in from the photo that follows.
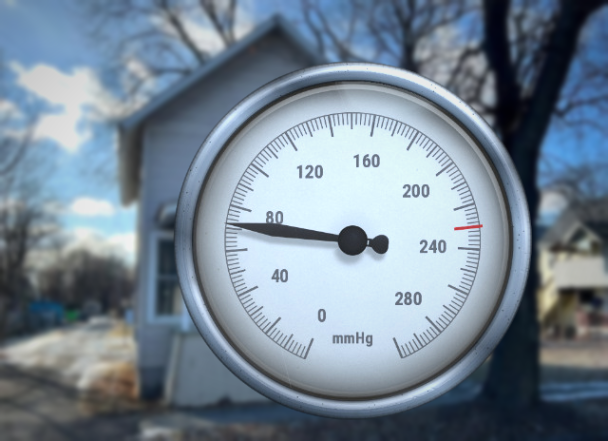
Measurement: **72** mmHg
